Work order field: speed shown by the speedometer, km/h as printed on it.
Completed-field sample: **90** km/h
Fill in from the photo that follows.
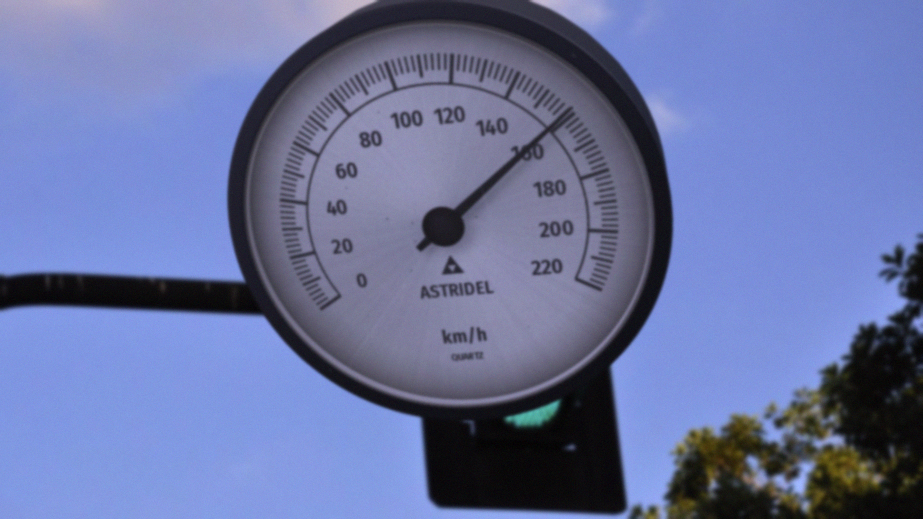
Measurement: **158** km/h
